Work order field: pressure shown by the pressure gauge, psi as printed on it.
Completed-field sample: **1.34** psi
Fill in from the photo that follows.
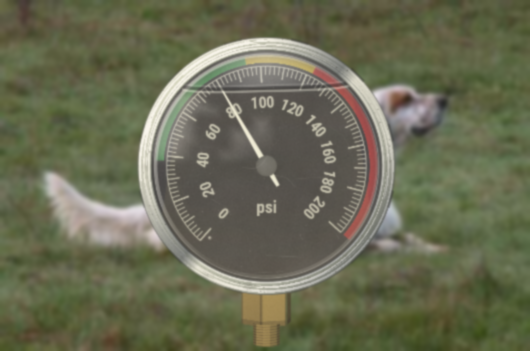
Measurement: **80** psi
